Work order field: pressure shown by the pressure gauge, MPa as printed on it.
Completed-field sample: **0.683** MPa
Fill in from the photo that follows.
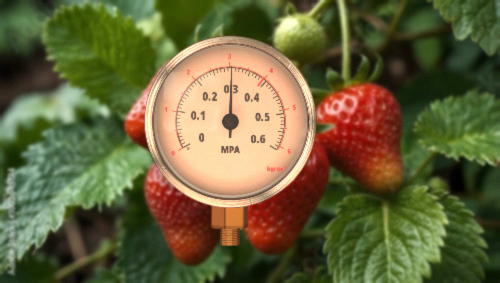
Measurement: **0.3** MPa
